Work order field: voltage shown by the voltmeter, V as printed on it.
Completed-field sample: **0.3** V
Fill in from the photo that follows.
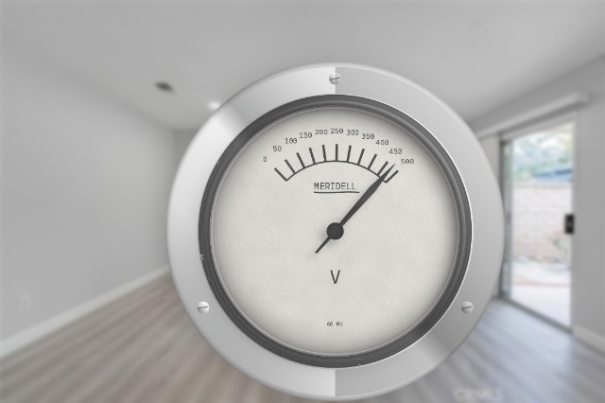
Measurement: **475** V
